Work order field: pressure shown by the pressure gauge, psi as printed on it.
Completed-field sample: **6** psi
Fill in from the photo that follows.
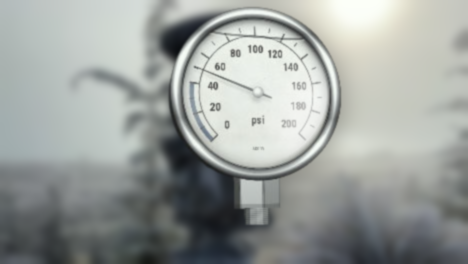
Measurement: **50** psi
